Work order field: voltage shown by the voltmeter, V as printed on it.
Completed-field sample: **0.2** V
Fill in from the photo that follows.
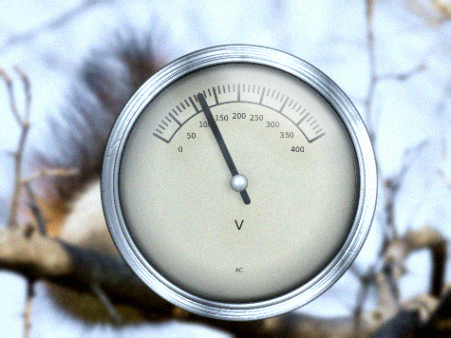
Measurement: **120** V
